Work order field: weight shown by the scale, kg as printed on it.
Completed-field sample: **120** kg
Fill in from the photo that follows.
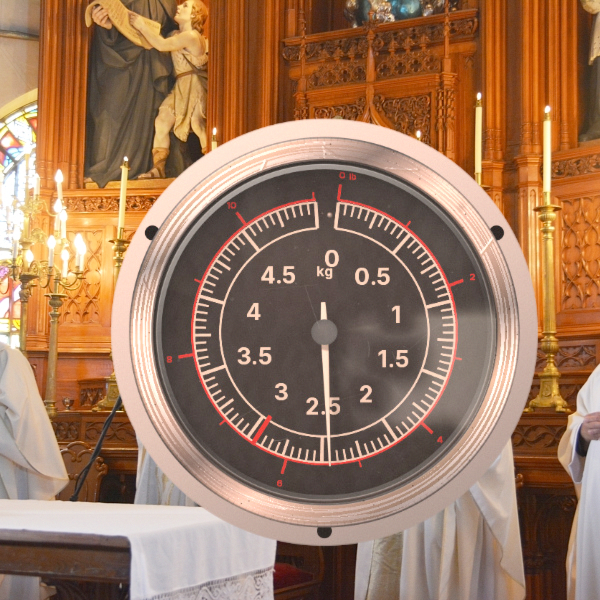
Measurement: **2.45** kg
